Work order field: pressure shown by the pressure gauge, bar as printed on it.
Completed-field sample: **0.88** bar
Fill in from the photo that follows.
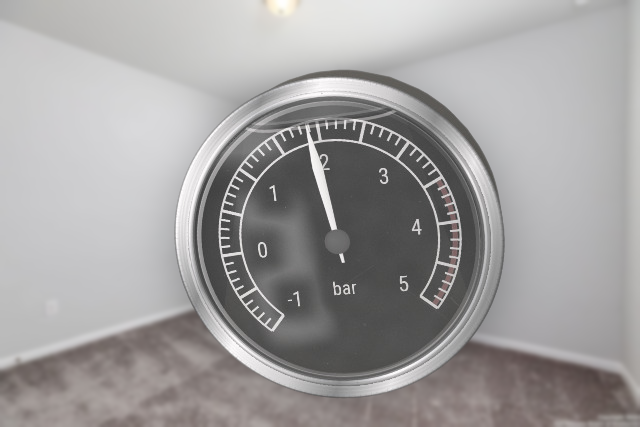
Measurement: **1.9** bar
